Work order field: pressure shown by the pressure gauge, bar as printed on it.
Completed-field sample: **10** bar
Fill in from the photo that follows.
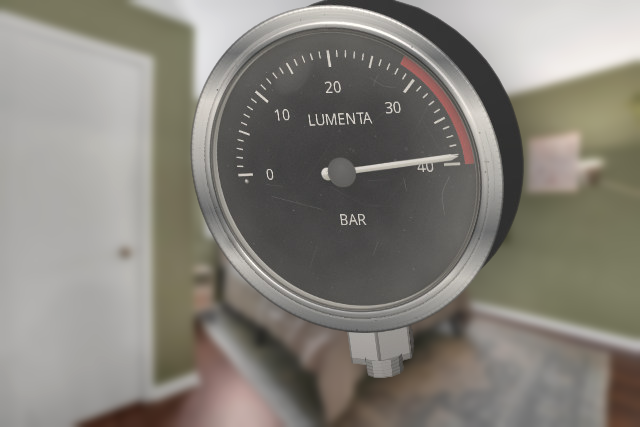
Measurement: **39** bar
